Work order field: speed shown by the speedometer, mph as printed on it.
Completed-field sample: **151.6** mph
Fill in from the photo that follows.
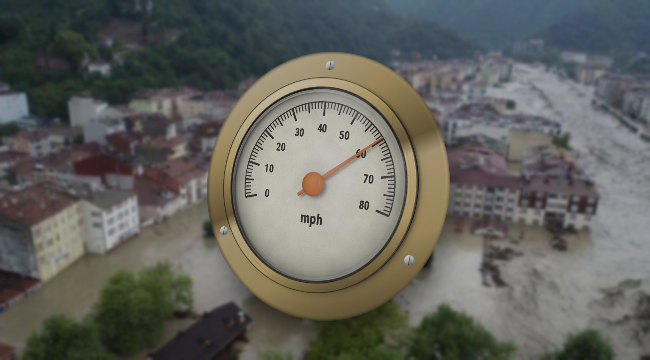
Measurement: **60** mph
